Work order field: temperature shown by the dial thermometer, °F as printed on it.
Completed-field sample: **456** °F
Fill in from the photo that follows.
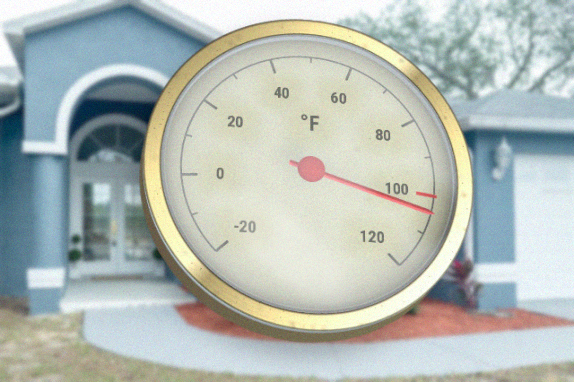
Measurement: **105** °F
